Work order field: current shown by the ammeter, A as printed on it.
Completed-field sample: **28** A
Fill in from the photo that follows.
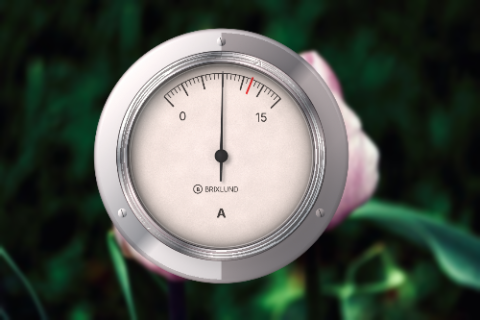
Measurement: **7.5** A
